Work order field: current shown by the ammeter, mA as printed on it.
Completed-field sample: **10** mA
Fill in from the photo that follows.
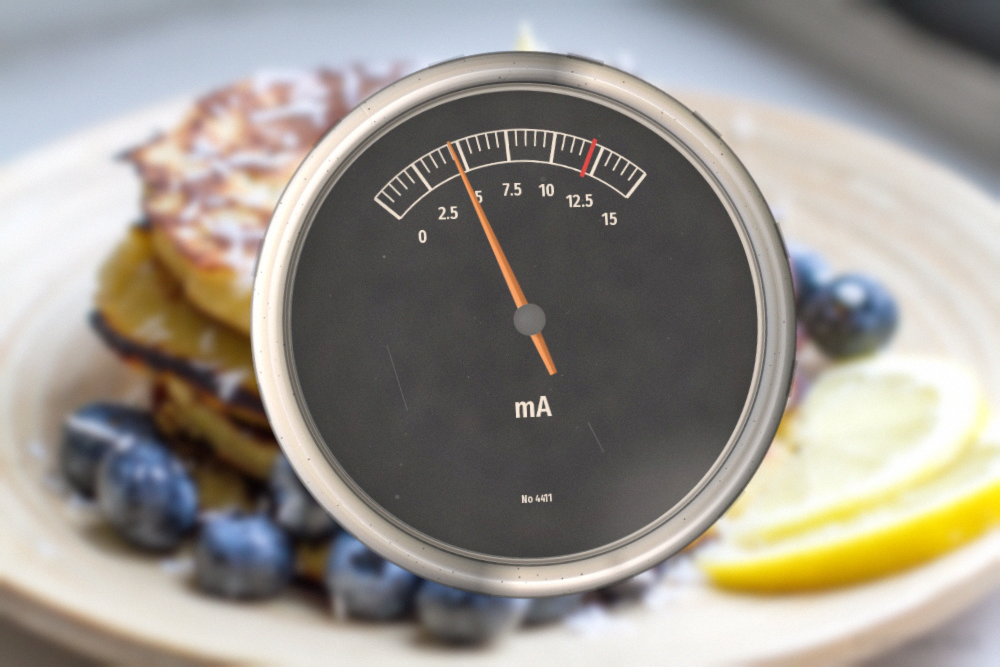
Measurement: **4.5** mA
